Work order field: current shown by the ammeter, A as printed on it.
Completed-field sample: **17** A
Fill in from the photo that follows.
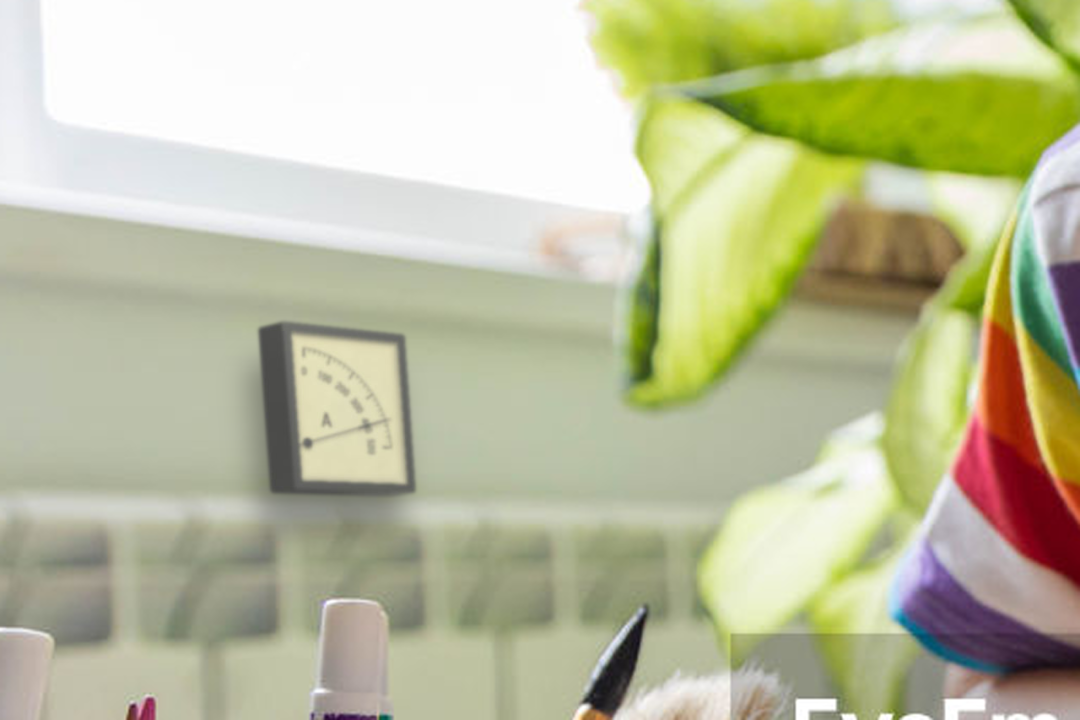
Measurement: **400** A
